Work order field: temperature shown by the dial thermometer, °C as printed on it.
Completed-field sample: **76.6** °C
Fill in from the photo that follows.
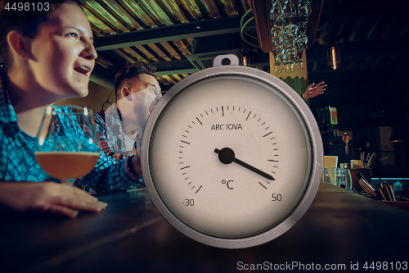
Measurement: **46** °C
